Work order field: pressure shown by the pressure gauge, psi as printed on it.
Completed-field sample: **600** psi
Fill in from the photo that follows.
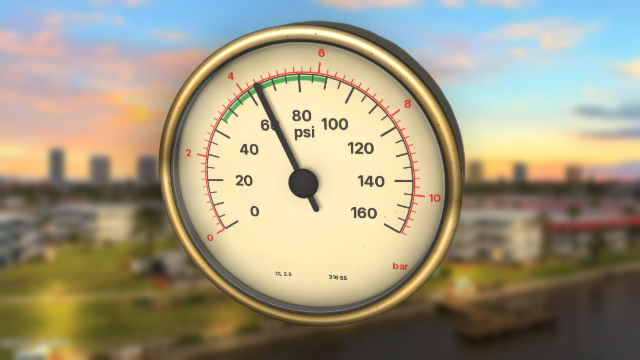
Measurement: **65** psi
